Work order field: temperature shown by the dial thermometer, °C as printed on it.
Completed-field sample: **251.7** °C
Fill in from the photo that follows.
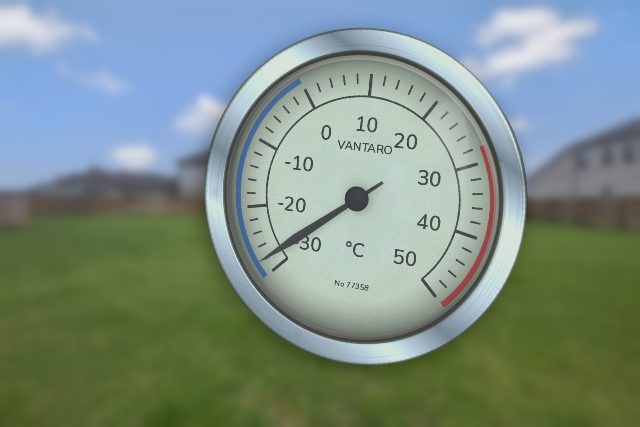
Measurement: **-28** °C
